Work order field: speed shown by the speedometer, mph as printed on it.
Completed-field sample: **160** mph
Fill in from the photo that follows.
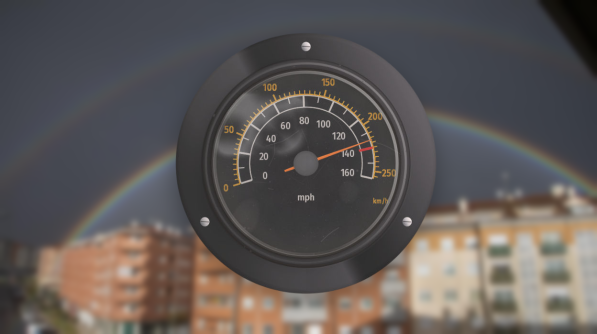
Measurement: **135** mph
